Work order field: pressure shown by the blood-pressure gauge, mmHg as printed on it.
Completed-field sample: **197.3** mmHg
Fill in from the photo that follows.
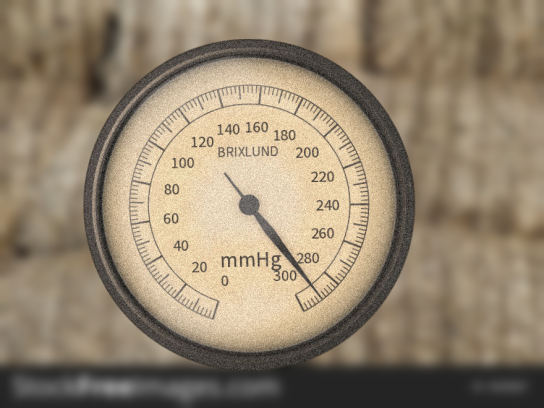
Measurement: **290** mmHg
